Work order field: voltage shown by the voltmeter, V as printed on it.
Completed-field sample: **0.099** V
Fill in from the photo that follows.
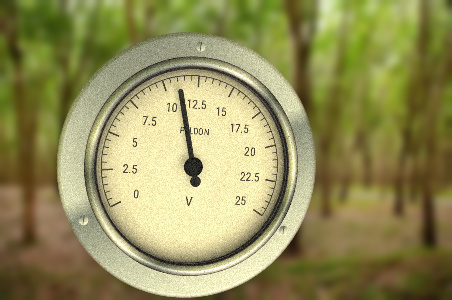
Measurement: **11** V
